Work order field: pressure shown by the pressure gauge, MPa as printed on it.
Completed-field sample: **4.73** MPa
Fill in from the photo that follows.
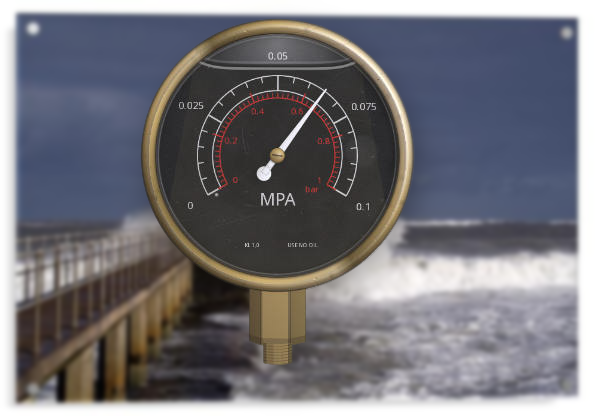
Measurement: **0.065** MPa
